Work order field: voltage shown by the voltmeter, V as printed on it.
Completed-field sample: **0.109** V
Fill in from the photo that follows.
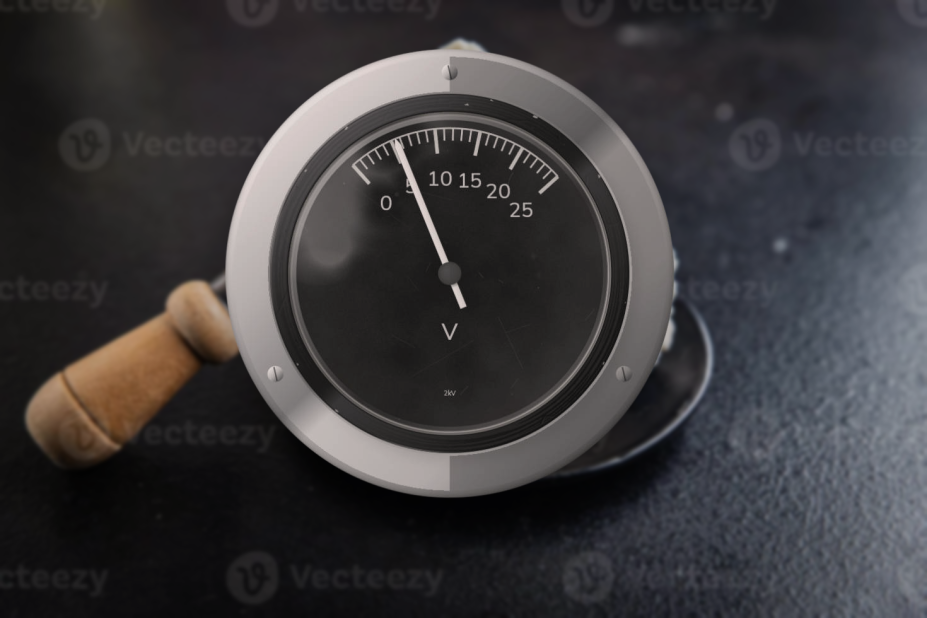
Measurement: **5.5** V
